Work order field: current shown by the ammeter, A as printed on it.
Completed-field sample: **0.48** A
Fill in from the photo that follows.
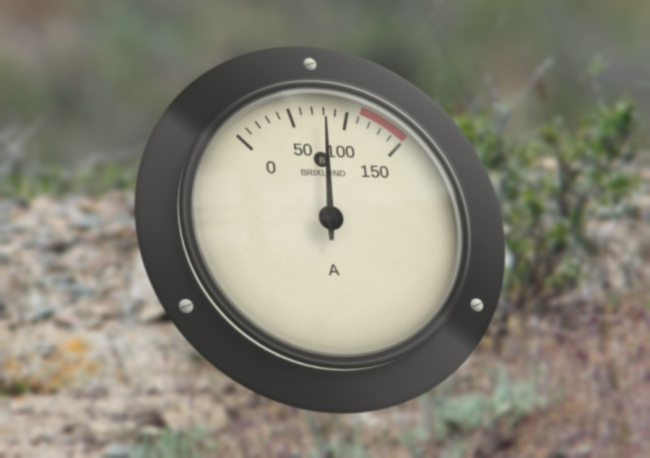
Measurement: **80** A
